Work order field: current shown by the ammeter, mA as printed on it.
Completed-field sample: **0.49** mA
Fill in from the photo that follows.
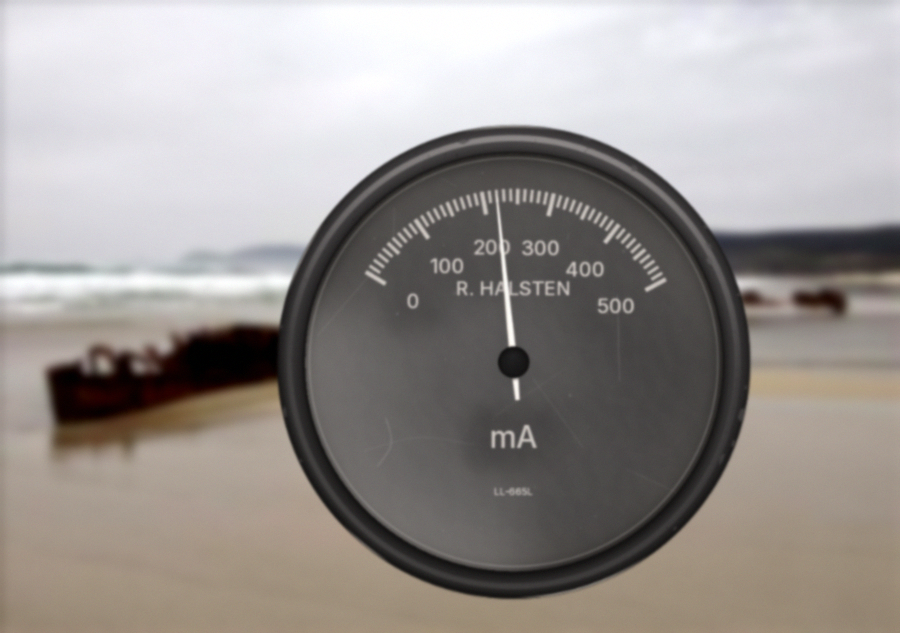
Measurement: **220** mA
